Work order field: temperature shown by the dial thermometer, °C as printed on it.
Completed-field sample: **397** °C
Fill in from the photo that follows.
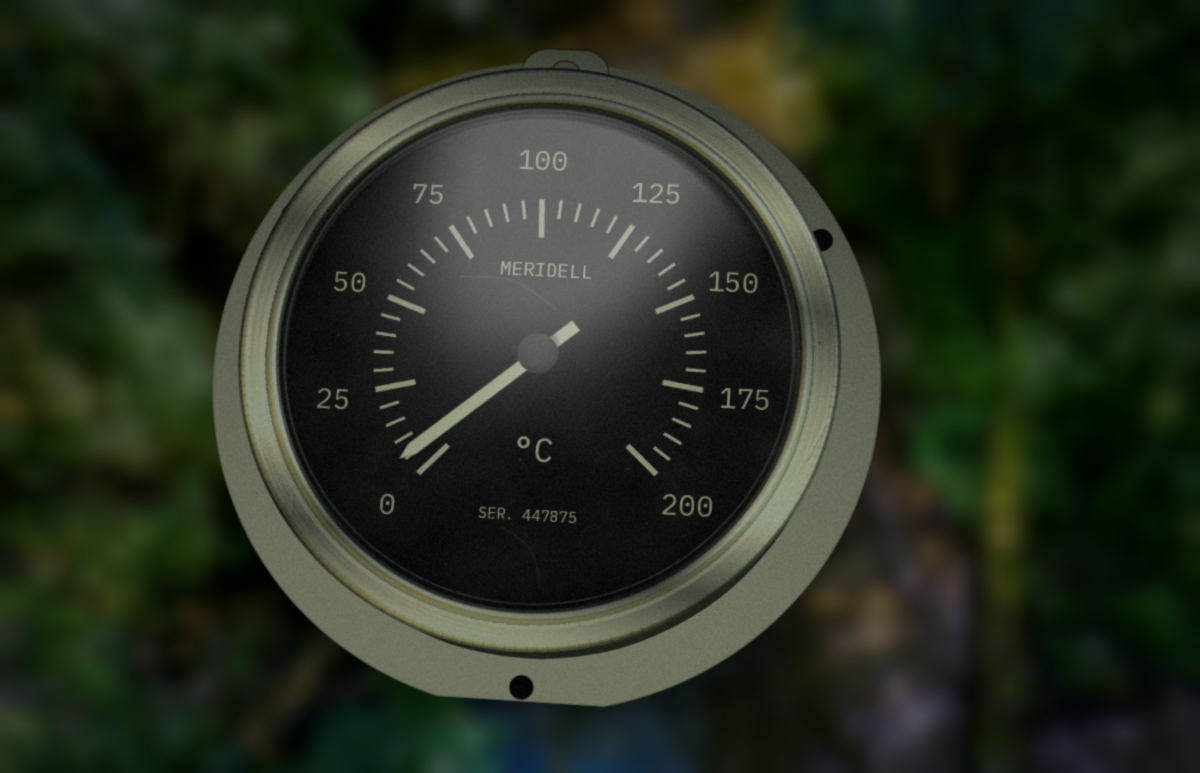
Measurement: **5** °C
